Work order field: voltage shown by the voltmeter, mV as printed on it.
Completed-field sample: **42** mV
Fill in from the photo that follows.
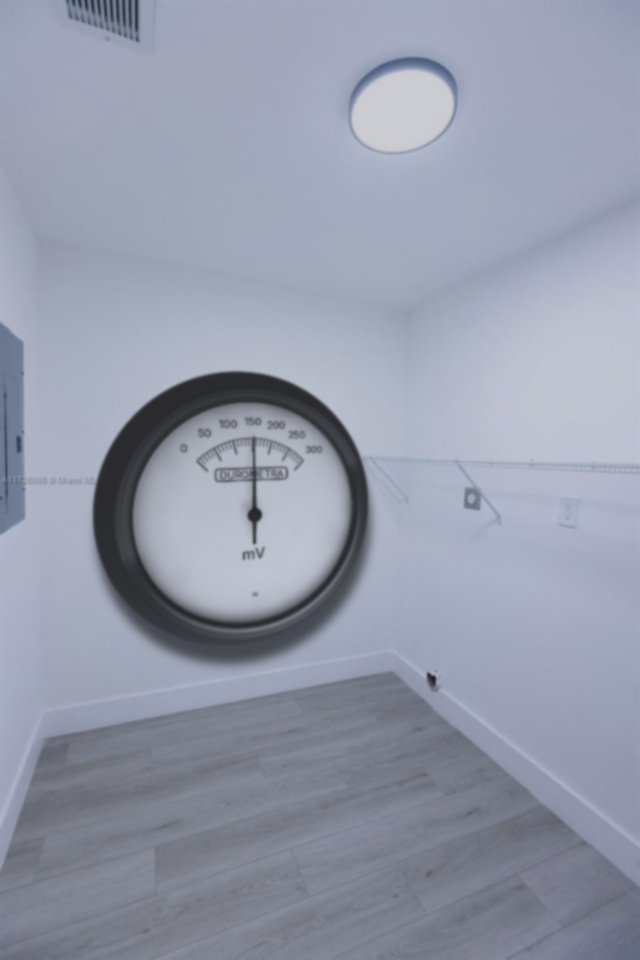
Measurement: **150** mV
